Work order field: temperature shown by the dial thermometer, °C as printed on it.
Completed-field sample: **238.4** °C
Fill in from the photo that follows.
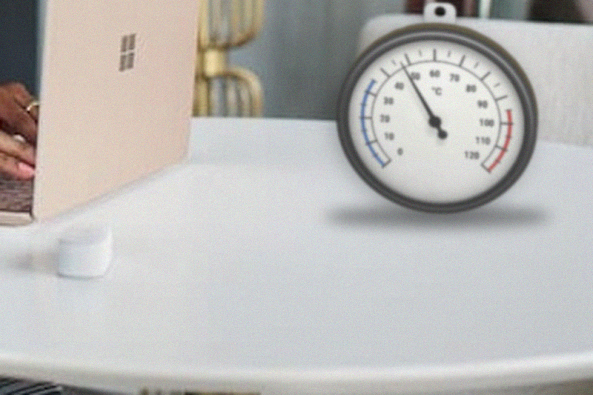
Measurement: **47.5** °C
